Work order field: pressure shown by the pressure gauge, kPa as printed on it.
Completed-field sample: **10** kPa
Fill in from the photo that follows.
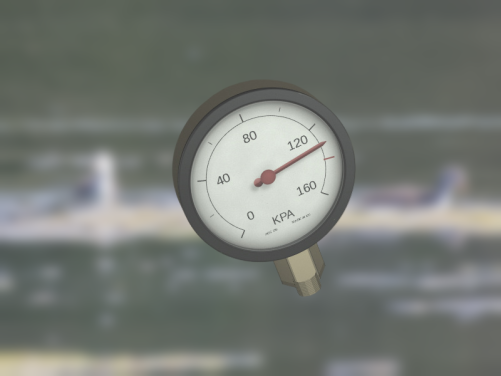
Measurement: **130** kPa
